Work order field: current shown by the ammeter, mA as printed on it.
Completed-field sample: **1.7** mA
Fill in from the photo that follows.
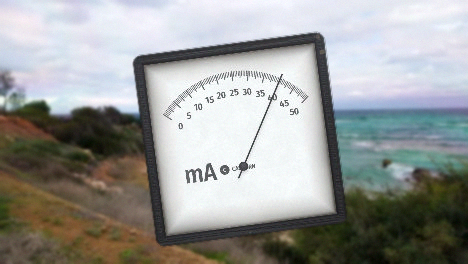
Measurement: **40** mA
